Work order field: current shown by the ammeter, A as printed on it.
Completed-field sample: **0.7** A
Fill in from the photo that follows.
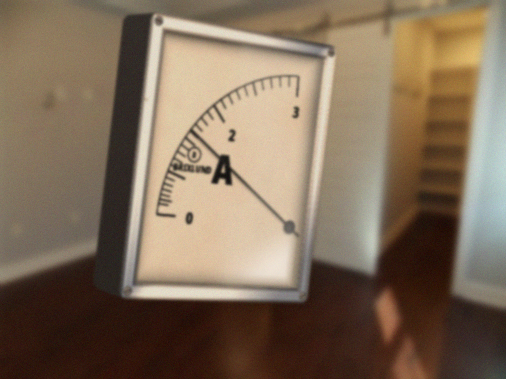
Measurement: **1.6** A
